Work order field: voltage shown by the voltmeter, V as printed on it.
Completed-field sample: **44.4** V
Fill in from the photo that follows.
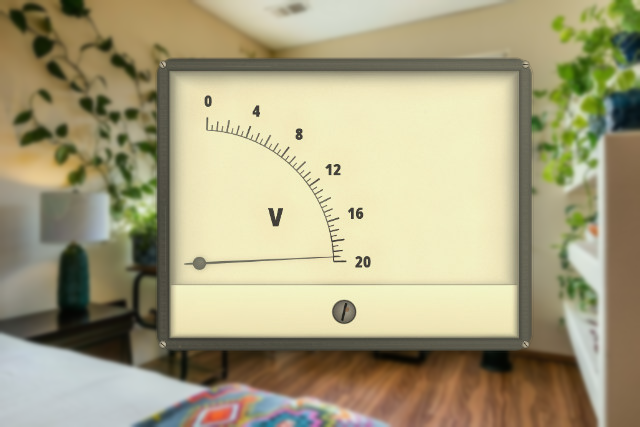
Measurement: **19.5** V
